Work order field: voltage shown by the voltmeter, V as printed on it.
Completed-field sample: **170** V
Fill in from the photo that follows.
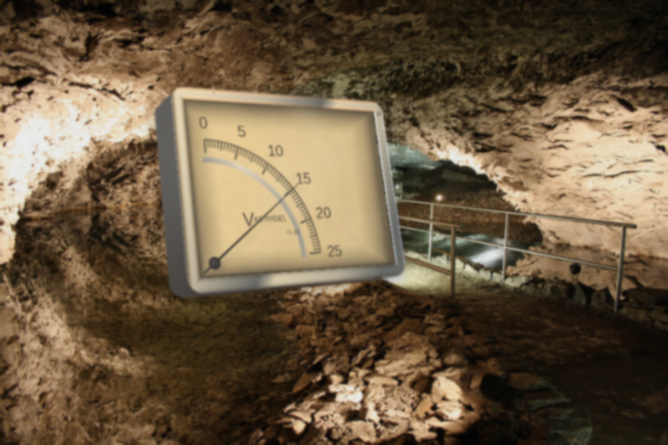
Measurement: **15** V
